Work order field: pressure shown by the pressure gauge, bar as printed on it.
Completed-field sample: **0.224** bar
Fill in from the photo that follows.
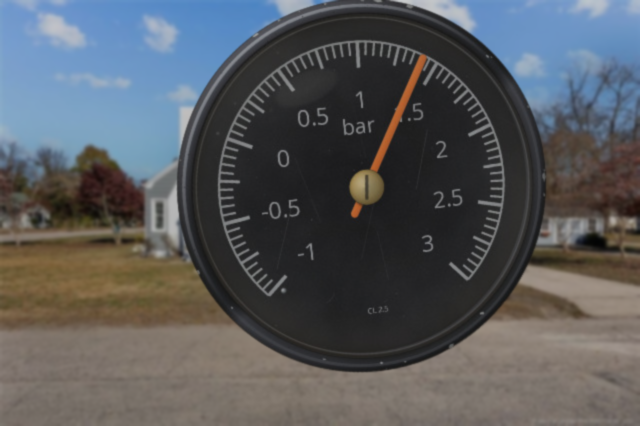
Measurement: **1.4** bar
